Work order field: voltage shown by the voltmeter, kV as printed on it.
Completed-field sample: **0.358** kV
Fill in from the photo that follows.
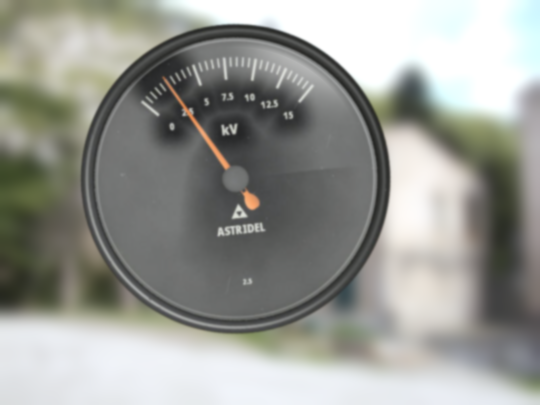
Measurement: **2.5** kV
